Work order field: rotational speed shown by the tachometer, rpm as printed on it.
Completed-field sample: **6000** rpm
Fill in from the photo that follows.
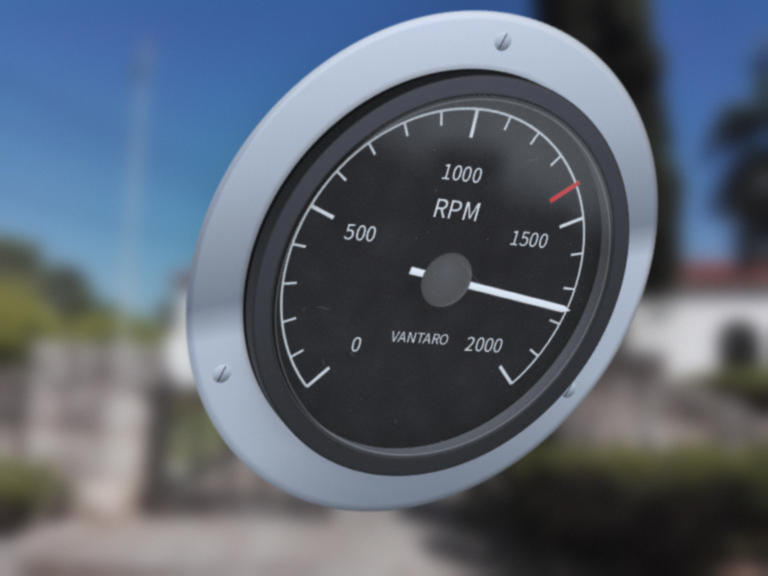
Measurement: **1750** rpm
